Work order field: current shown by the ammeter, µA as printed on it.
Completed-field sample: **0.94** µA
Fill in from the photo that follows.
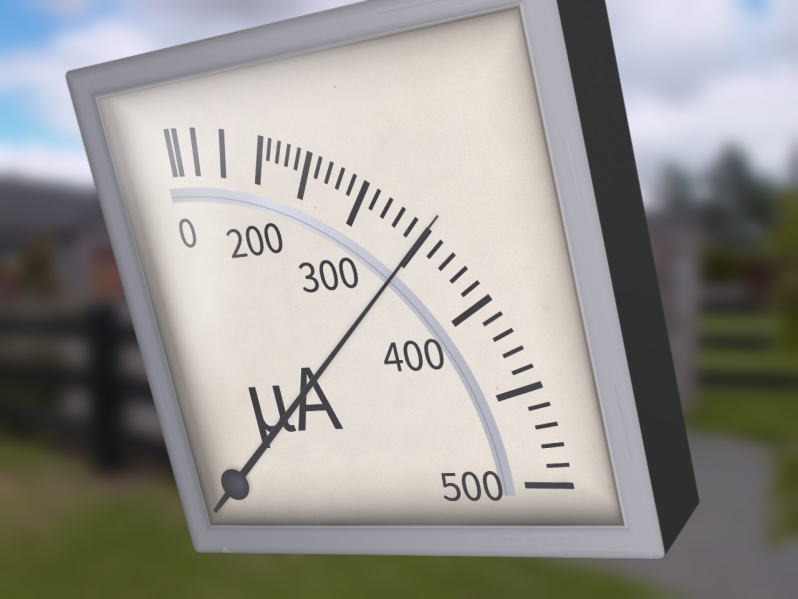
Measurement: **350** µA
